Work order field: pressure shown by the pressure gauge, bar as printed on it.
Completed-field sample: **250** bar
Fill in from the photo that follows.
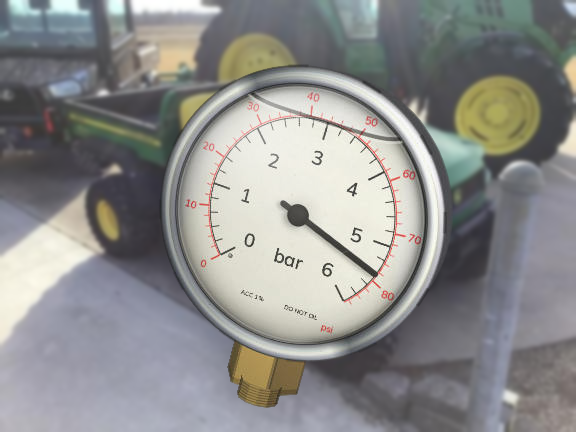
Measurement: **5.4** bar
